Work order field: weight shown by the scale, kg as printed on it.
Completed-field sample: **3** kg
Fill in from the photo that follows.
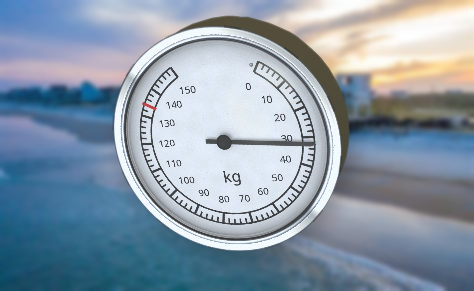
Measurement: **32** kg
